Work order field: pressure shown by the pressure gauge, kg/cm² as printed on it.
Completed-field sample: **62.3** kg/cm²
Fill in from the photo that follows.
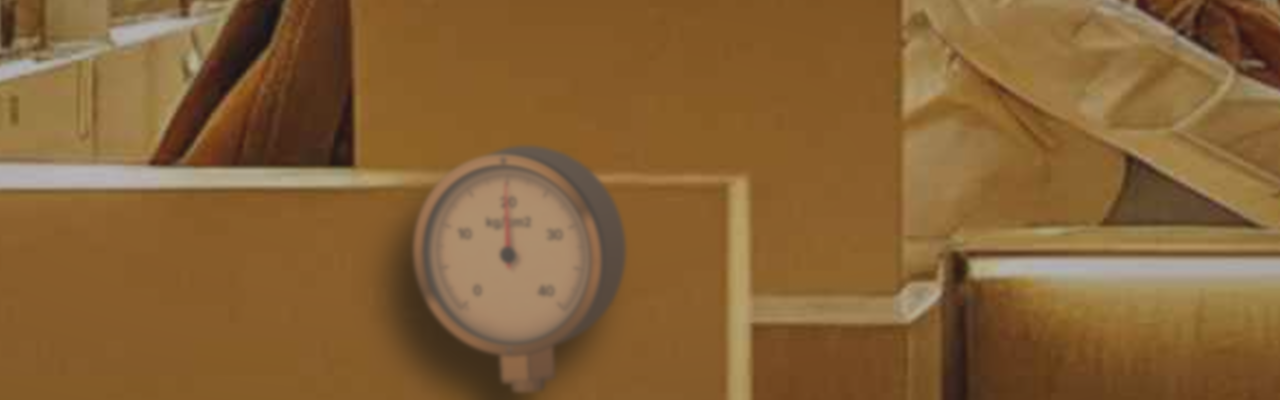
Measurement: **20** kg/cm²
